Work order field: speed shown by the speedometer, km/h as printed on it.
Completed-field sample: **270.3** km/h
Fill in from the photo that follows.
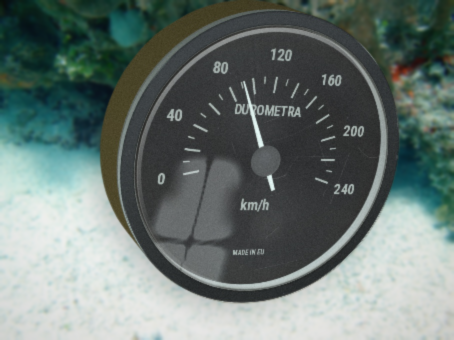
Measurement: **90** km/h
